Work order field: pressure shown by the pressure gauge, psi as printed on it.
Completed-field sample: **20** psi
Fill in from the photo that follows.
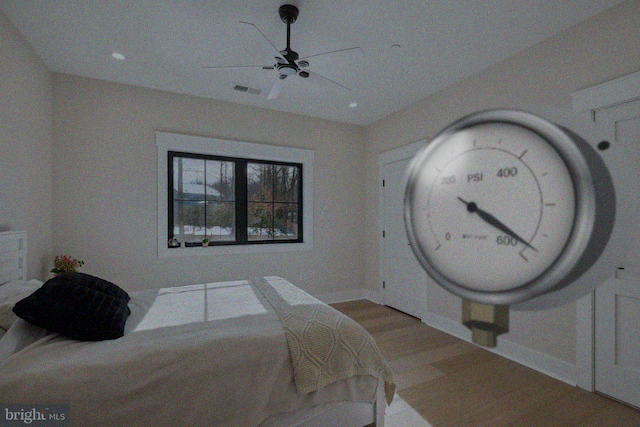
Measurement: **575** psi
